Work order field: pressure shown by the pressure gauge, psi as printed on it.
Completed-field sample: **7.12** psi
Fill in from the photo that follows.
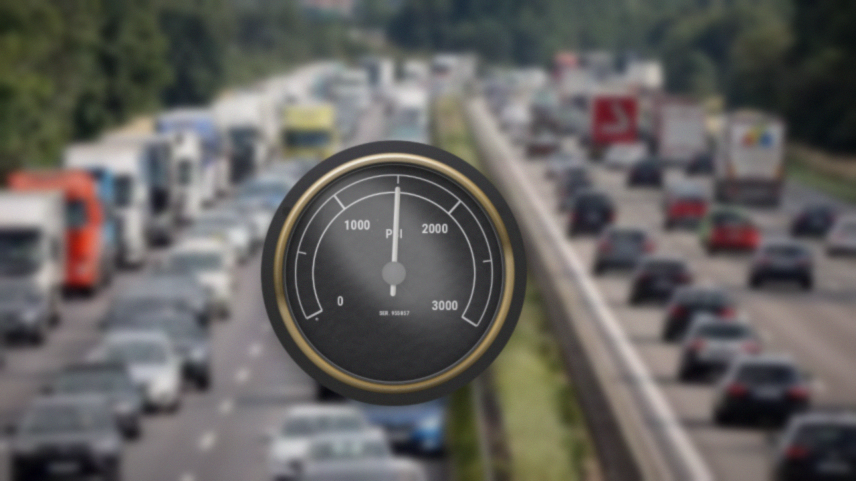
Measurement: **1500** psi
